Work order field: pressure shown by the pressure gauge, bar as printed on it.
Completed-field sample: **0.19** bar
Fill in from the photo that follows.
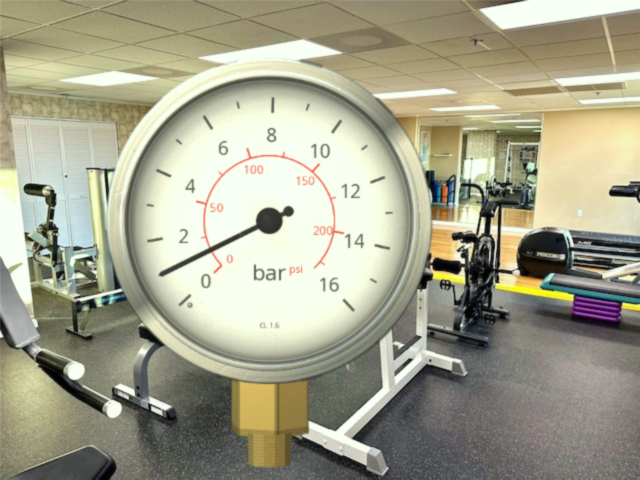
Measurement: **1** bar
